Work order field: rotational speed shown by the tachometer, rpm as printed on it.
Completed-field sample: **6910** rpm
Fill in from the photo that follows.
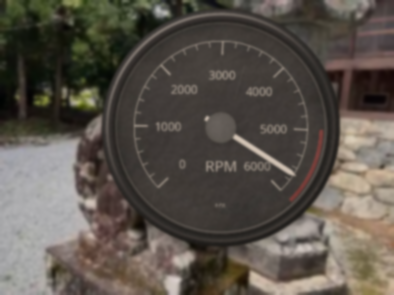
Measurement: **5700** rpm
